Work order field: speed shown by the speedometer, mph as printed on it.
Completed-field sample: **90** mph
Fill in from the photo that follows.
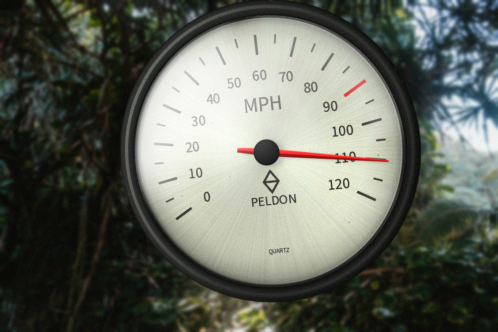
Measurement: **110** mph
